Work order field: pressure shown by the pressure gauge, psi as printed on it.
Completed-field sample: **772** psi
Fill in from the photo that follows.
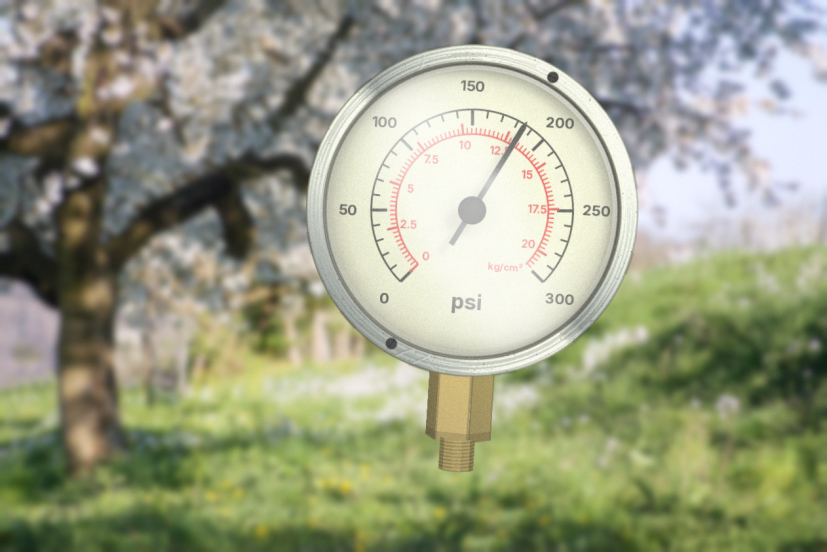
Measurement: **185** psi
